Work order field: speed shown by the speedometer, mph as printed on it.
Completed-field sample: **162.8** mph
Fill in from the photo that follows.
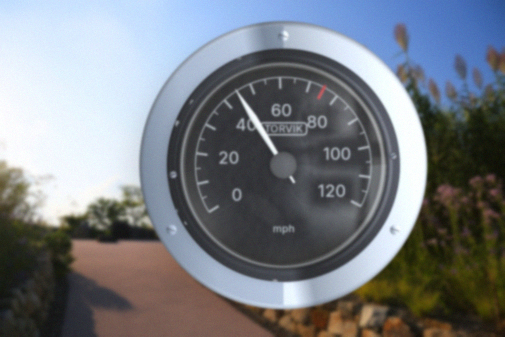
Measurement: **45** mph
